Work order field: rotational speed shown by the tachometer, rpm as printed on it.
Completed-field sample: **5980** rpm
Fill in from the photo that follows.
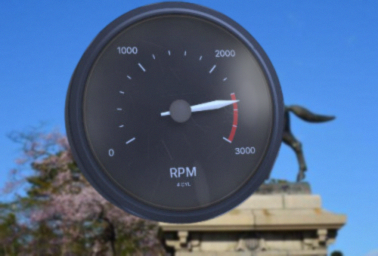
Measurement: **2500** rpm
